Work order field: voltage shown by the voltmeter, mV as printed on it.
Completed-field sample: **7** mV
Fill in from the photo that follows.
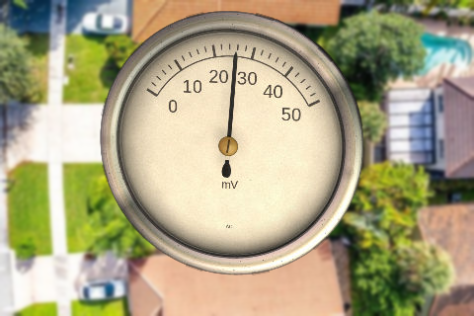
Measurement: **26** mV
